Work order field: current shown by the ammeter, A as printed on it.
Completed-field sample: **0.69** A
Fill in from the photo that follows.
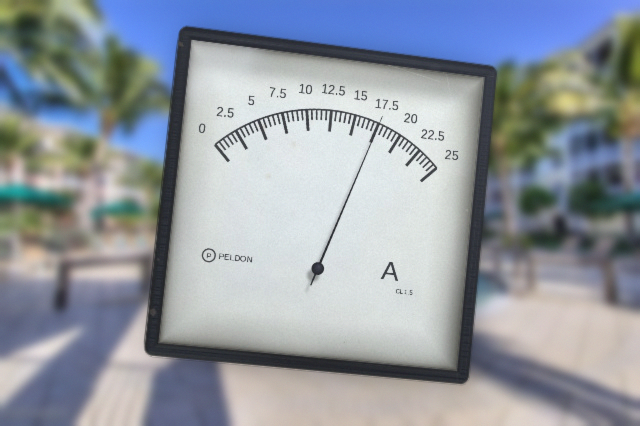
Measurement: **17.5** A
